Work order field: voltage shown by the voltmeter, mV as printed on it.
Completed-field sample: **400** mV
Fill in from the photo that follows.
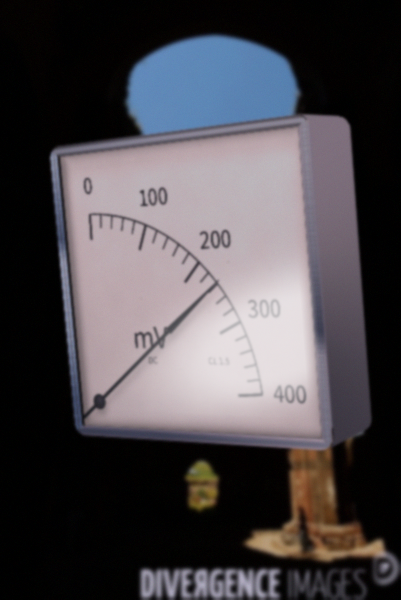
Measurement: **240** mV
